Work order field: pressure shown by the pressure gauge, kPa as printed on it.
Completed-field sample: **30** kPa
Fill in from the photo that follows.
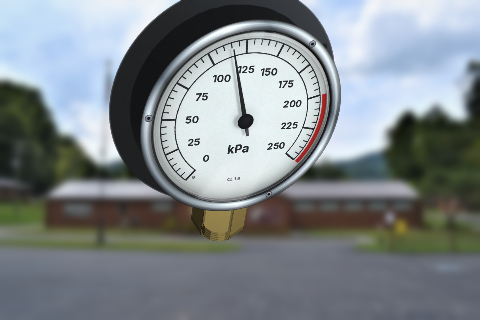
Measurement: **115** kPa
